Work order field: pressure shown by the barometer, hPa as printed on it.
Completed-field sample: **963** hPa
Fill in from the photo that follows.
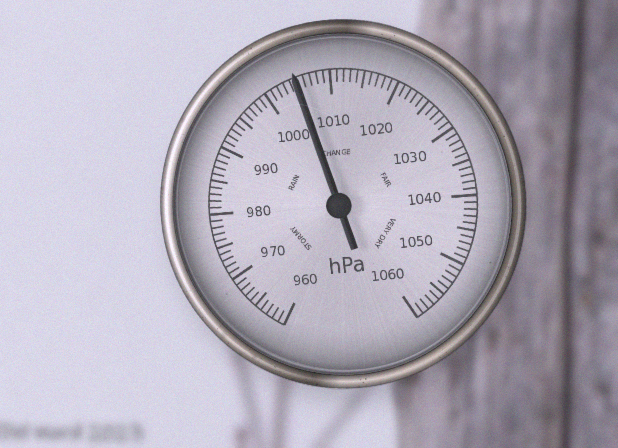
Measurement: **1005** hPa
